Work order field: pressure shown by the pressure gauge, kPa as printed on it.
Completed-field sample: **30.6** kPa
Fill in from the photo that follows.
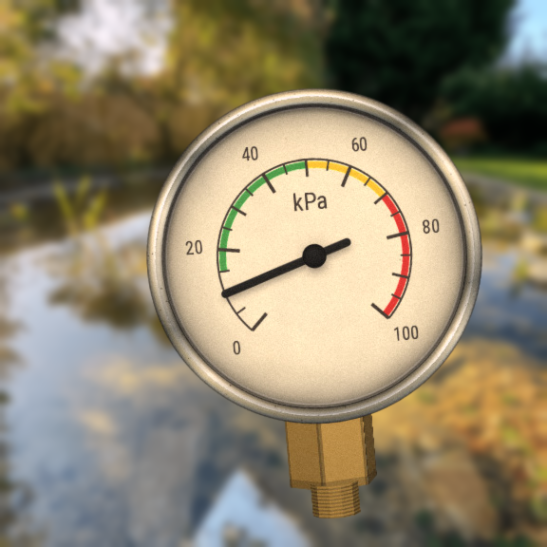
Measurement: **10** kPa
